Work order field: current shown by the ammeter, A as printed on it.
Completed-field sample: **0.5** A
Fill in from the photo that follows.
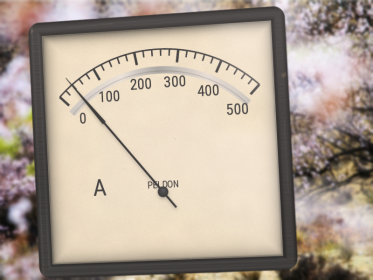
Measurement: **40** A
